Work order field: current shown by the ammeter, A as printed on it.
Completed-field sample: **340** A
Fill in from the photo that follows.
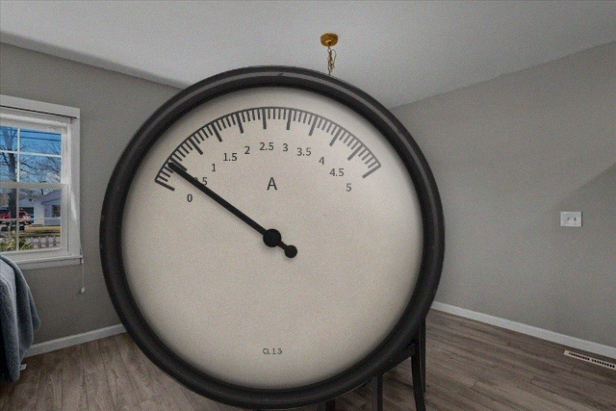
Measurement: **0.4** A
